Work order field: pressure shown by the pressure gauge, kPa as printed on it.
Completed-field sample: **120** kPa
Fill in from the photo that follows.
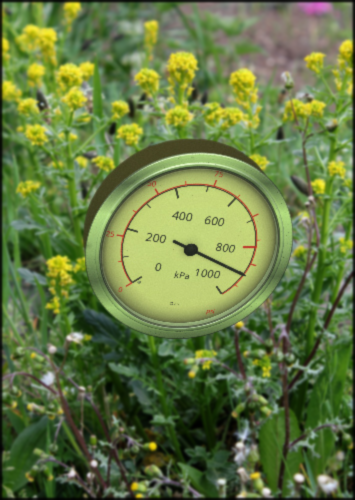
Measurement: **900** kPa
